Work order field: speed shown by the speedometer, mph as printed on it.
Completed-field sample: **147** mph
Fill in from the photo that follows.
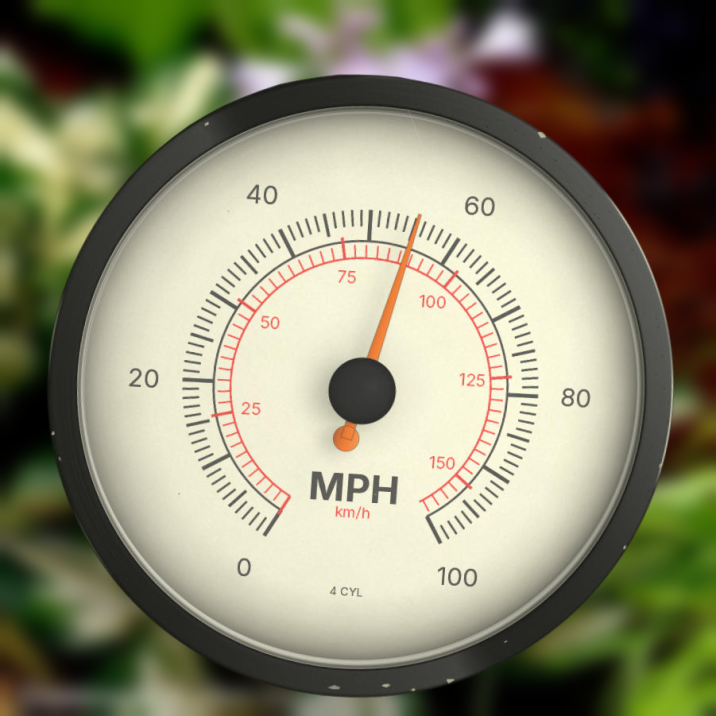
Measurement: **55** mph
